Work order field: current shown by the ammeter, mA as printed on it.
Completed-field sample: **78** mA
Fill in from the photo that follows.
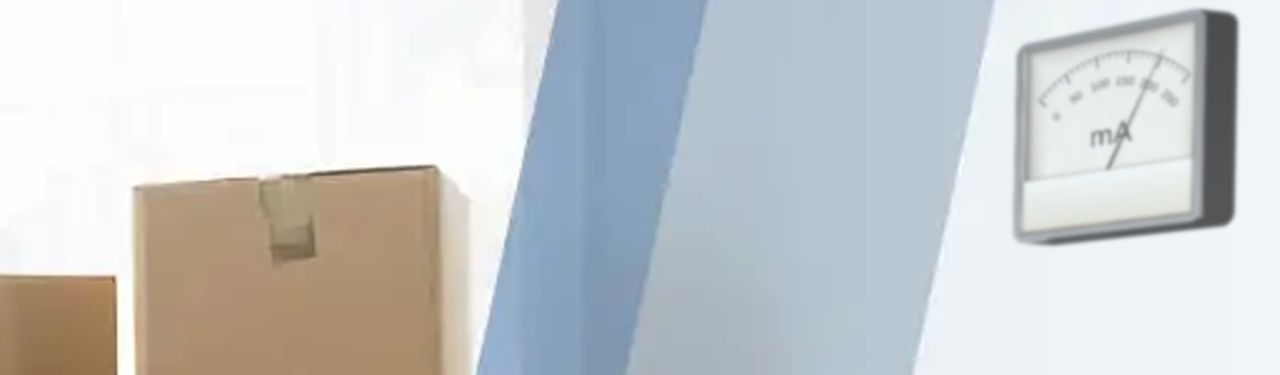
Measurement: **200** mA
